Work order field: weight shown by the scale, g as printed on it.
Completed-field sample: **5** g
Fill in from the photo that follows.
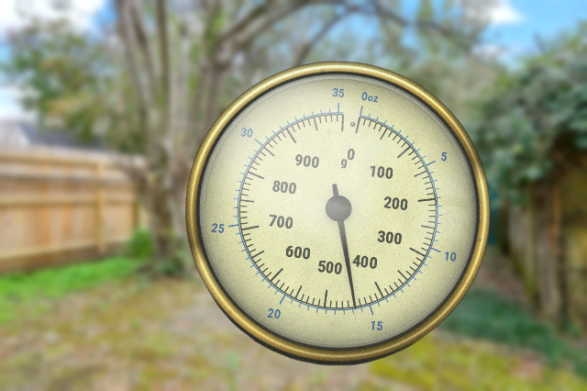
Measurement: **450** g
